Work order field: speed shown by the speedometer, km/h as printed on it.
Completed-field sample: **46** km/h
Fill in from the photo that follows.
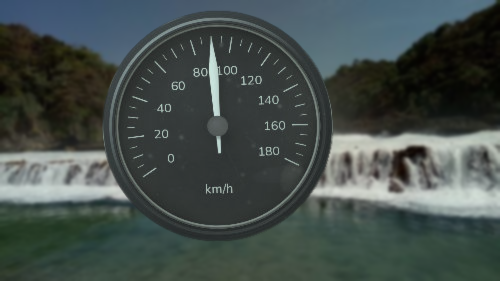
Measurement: **90** km/h
